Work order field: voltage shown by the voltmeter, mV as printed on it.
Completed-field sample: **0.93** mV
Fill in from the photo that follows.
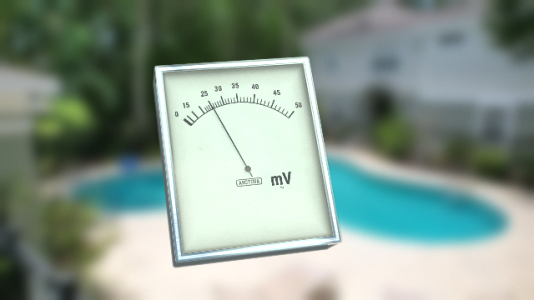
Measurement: **25** mV
